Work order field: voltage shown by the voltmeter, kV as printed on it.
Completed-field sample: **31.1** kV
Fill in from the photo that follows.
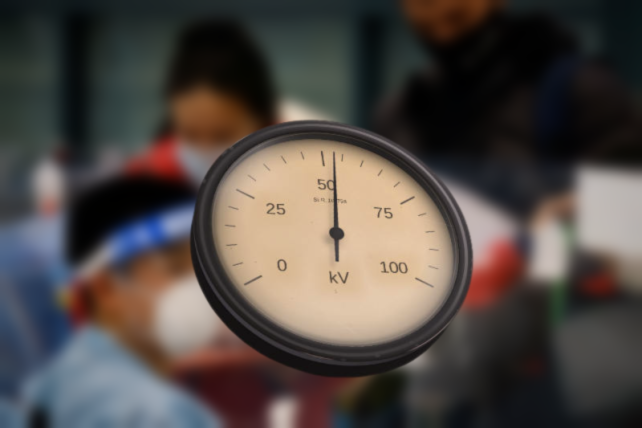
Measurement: **52.5** kV
